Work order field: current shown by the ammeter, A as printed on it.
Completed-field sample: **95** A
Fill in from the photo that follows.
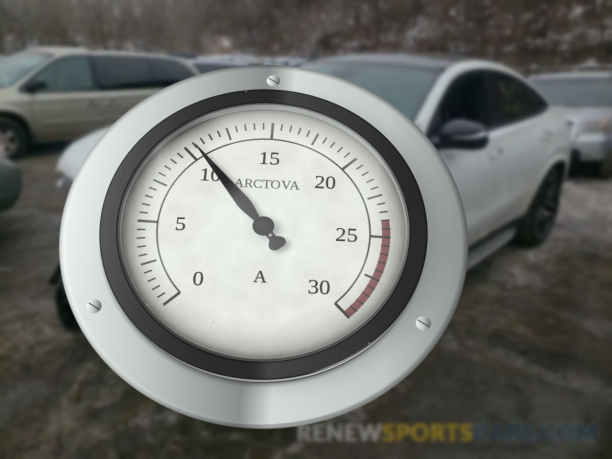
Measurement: **10.5** A
